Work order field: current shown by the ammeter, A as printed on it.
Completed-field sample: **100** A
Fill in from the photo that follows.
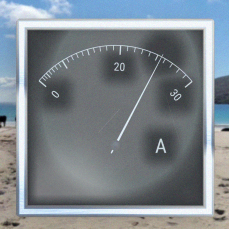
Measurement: **25.5** A
